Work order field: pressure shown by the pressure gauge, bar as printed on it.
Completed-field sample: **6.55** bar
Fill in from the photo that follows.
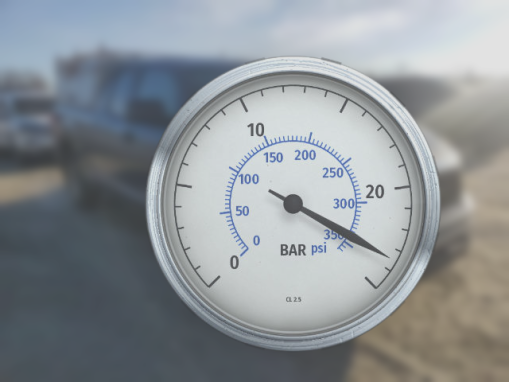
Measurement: **23.5** bar
